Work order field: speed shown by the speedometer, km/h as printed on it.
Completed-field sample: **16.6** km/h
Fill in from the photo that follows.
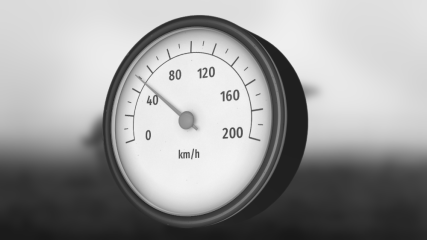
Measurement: **50** km/h
